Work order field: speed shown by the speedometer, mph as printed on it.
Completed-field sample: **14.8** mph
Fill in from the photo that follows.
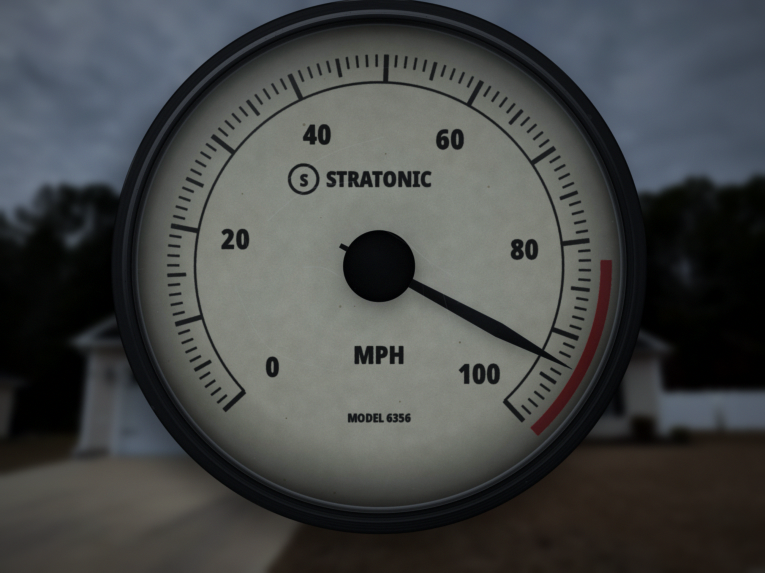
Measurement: **93** mph
